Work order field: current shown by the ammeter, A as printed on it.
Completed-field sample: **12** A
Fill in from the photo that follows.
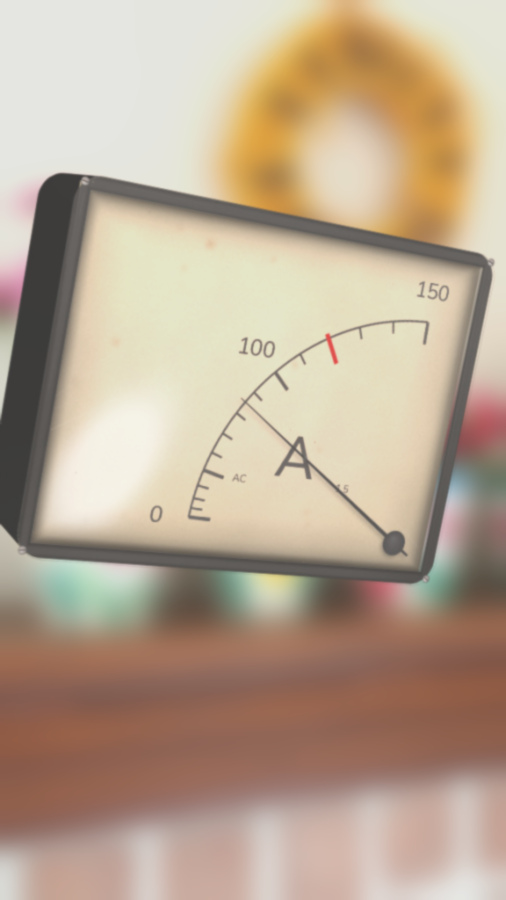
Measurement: **85** A
